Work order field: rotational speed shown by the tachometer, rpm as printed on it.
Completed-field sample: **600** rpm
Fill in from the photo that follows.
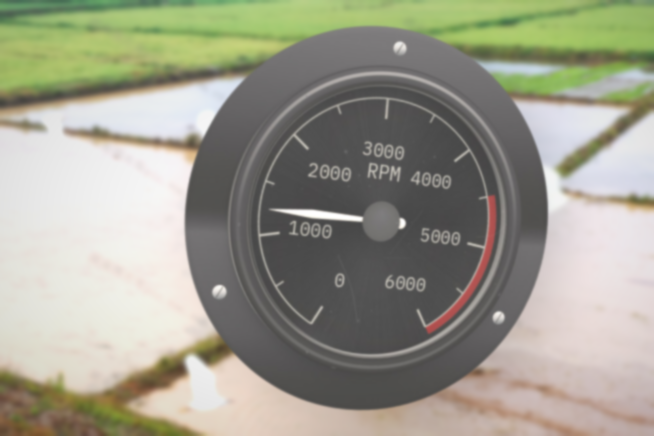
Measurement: **1250** rpm
